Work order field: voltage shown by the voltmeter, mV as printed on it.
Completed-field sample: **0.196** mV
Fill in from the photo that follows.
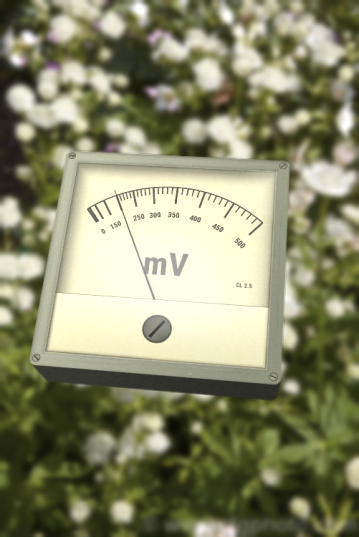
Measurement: **200** mV
